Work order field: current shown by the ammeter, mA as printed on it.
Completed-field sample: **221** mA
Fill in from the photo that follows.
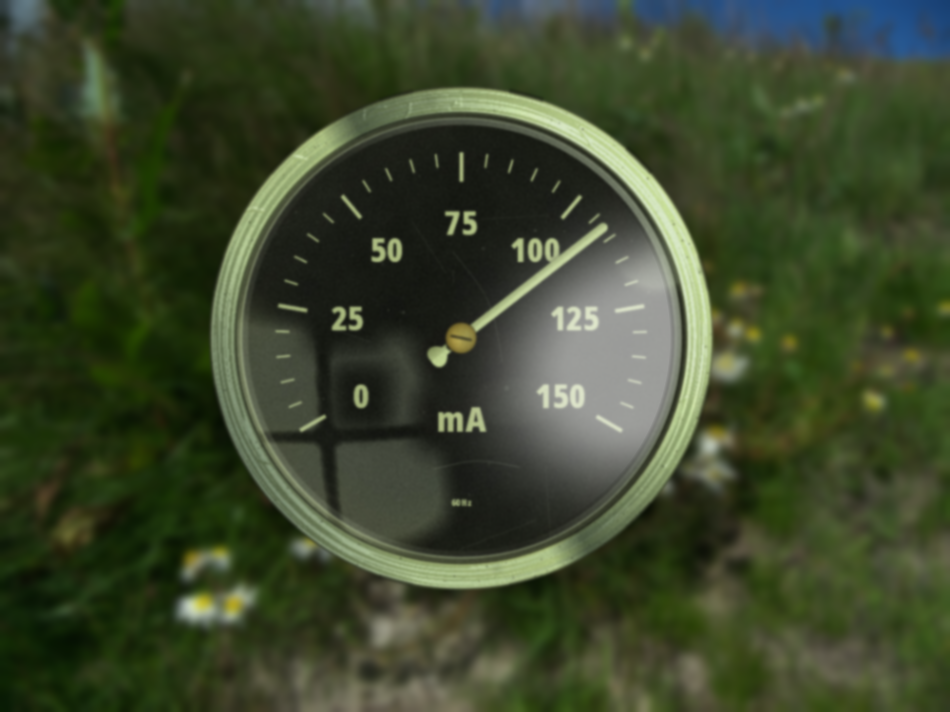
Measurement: **107.5** mA
